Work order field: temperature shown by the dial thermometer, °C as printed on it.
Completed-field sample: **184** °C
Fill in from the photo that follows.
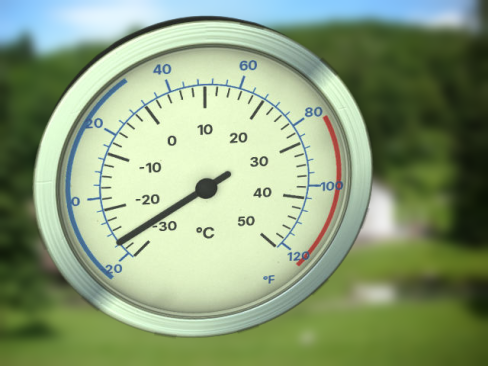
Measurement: **-26** °C
